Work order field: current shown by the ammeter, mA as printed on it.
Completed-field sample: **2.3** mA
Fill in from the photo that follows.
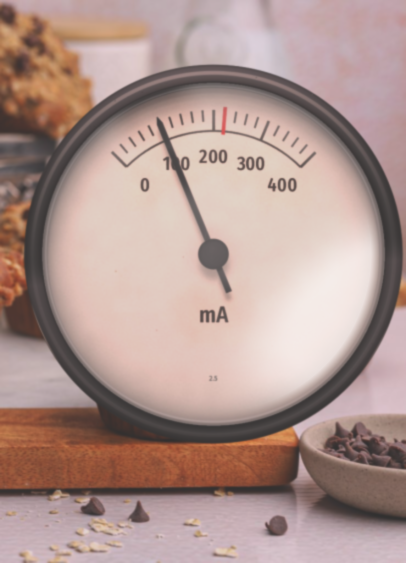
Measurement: **100** mA
